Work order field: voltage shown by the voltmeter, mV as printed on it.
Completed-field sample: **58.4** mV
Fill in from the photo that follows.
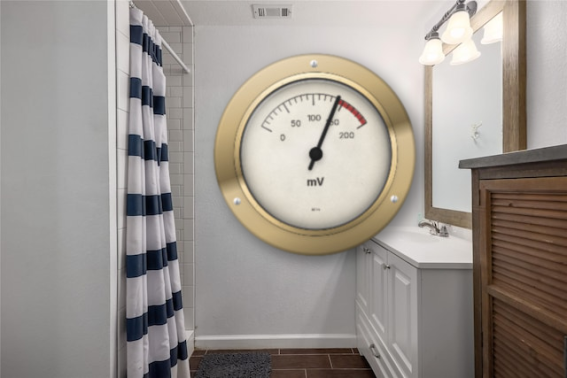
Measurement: **140** mV
